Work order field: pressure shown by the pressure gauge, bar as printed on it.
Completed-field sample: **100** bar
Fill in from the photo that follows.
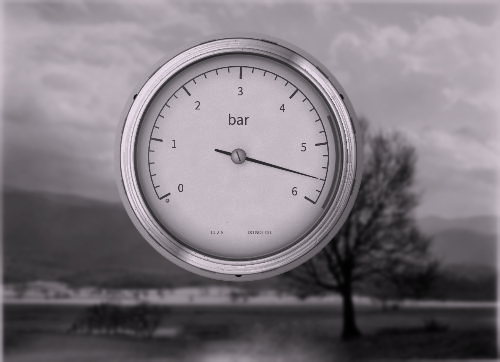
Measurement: **5.6** bar
